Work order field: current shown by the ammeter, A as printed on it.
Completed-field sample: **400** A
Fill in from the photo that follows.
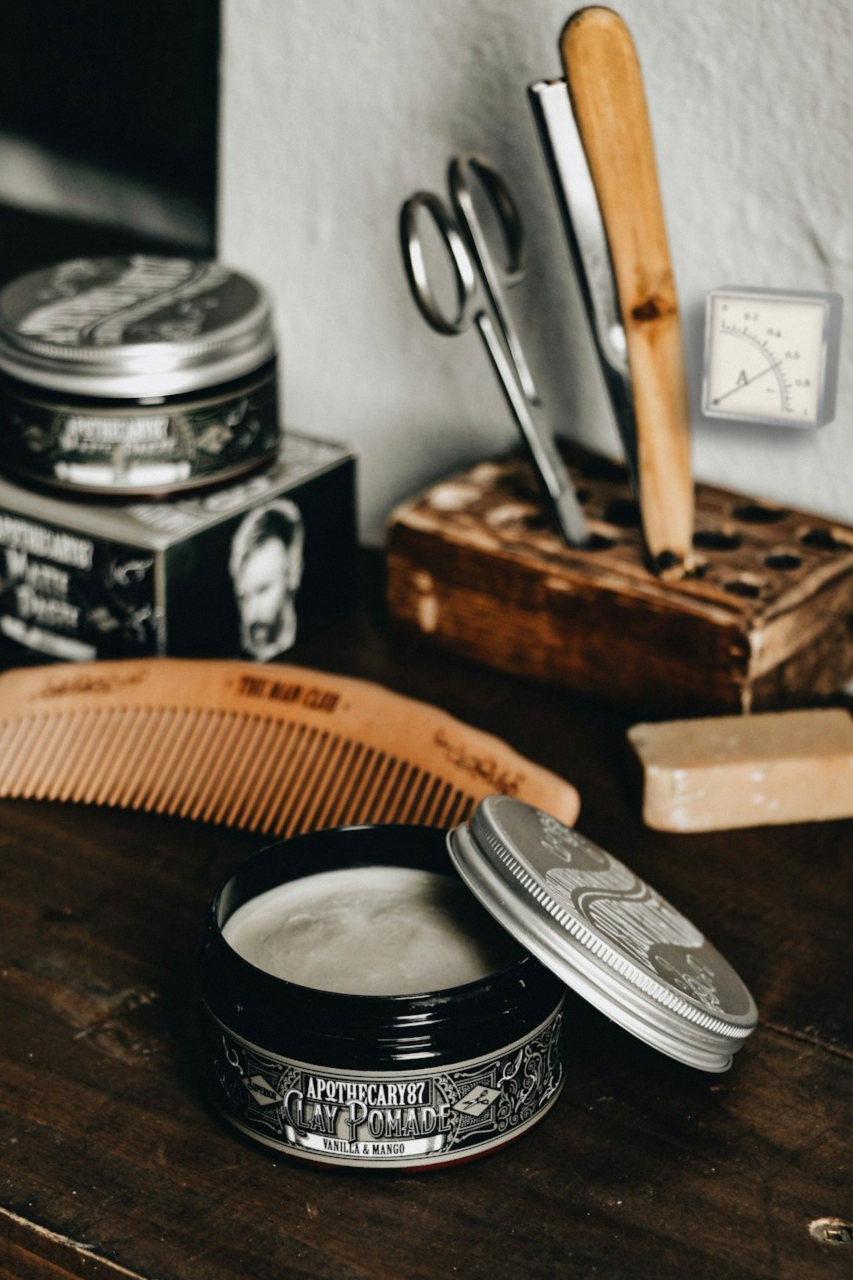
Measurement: **0.6** A
